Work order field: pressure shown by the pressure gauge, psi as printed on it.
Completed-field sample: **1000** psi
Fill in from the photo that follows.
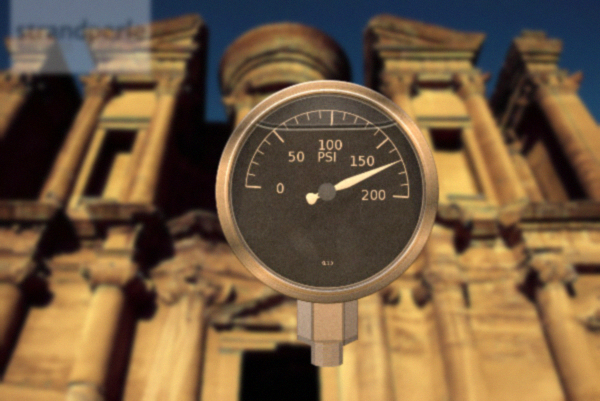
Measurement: **170** psi
